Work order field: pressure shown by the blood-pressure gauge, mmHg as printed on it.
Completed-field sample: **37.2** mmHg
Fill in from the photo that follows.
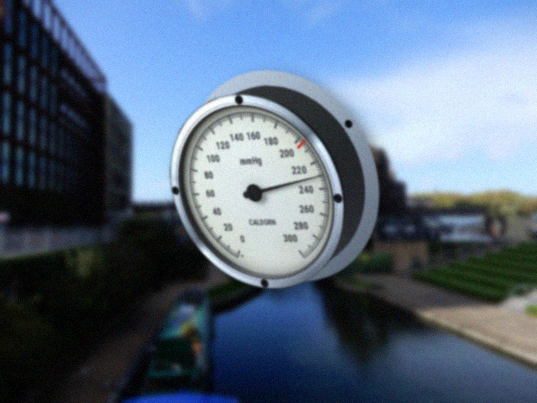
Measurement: **230** mmHg
